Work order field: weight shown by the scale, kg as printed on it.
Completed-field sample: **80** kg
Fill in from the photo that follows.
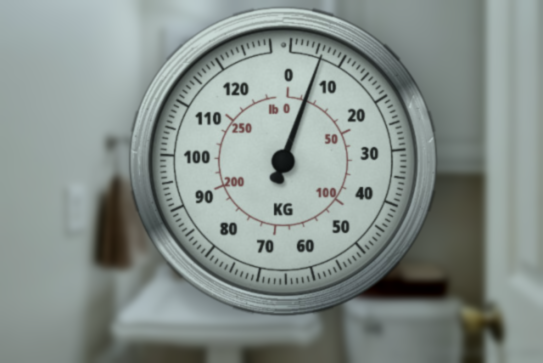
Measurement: **6** kg
